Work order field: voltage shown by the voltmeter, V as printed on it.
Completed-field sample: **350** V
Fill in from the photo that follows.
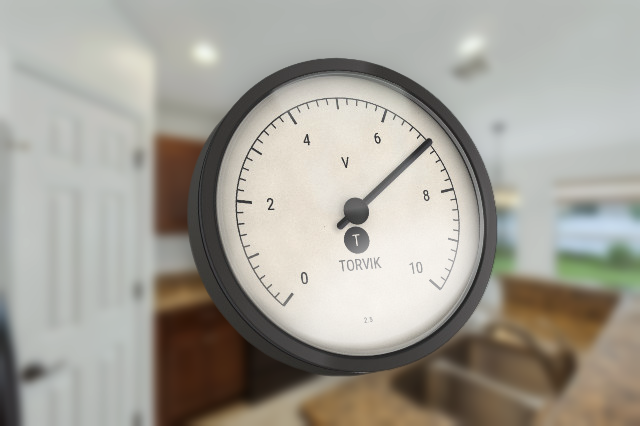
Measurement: **7** V
